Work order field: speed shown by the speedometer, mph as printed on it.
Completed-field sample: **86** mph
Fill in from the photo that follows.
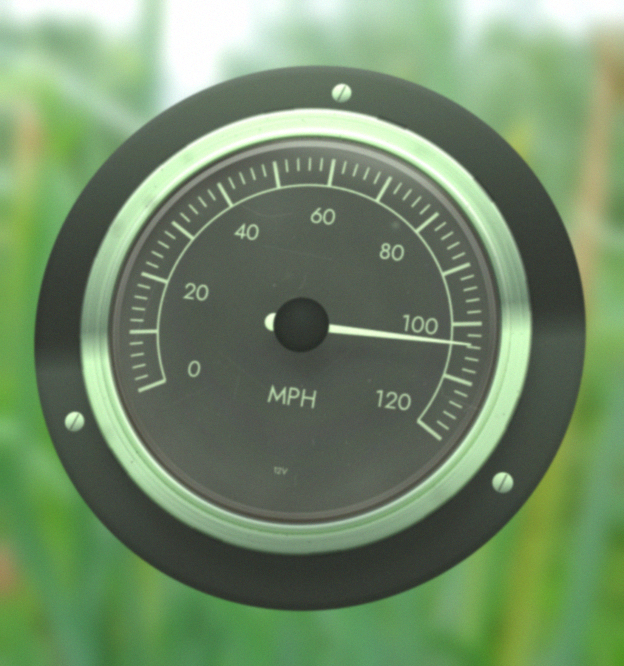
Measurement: **104** mph
